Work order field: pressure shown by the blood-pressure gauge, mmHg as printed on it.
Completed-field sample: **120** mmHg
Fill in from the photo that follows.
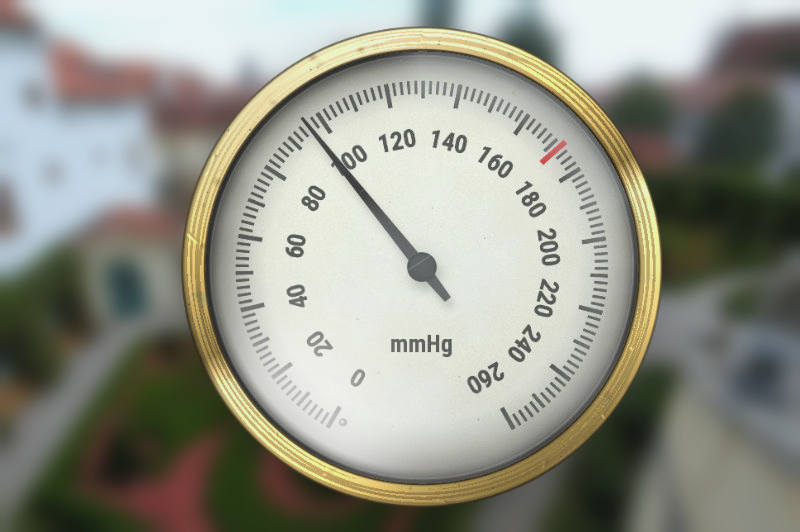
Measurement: **96** mmHg
